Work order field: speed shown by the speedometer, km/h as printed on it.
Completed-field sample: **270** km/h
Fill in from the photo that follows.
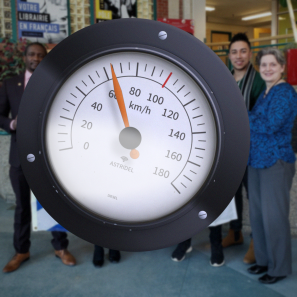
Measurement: **65** km/h
